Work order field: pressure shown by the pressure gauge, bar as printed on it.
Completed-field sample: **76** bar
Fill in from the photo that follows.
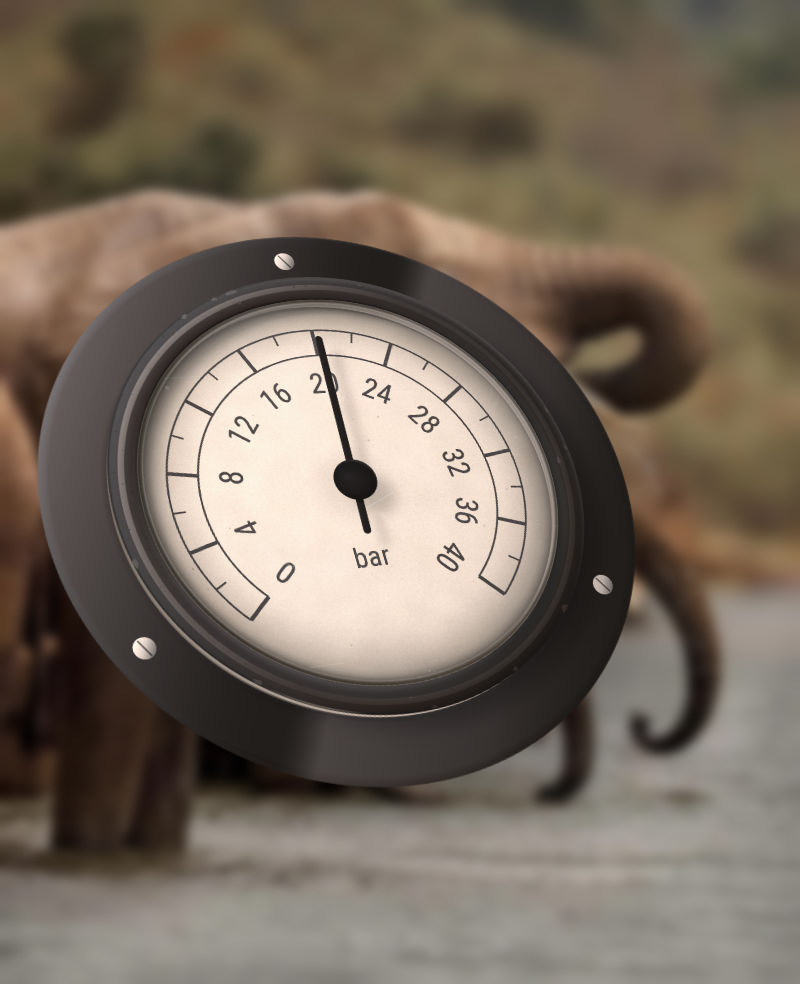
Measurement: **20** bar
